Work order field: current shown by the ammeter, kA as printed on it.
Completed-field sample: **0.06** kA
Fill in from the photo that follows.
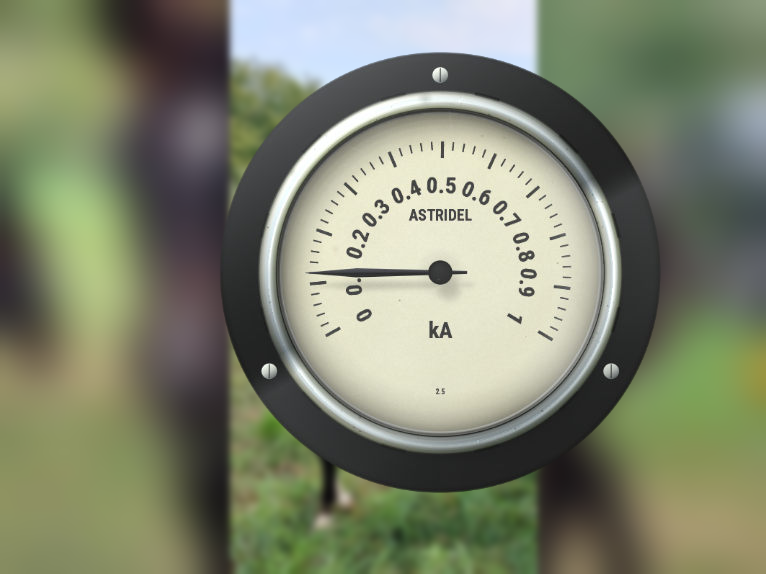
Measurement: **0.12** kA
